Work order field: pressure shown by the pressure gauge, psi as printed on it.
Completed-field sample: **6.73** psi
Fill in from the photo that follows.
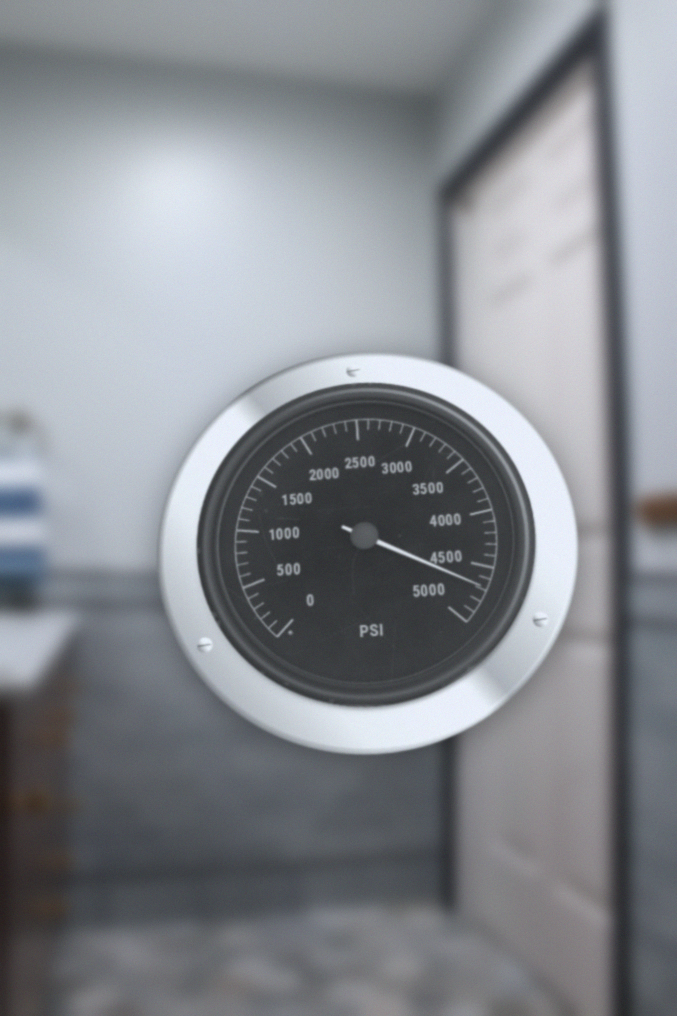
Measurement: **4700** psi
